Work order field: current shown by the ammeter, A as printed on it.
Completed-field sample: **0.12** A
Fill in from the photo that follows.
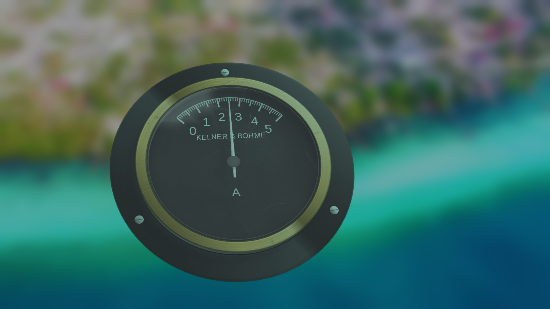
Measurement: **2.5** A
